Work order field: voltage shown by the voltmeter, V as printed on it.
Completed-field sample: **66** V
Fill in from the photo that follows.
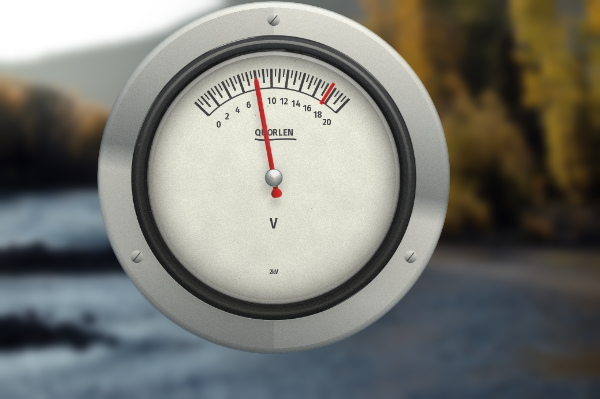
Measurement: **8** V
